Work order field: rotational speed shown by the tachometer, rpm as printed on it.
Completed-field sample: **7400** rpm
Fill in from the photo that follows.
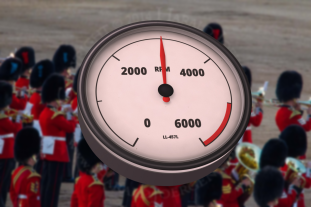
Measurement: **3000** rpm
